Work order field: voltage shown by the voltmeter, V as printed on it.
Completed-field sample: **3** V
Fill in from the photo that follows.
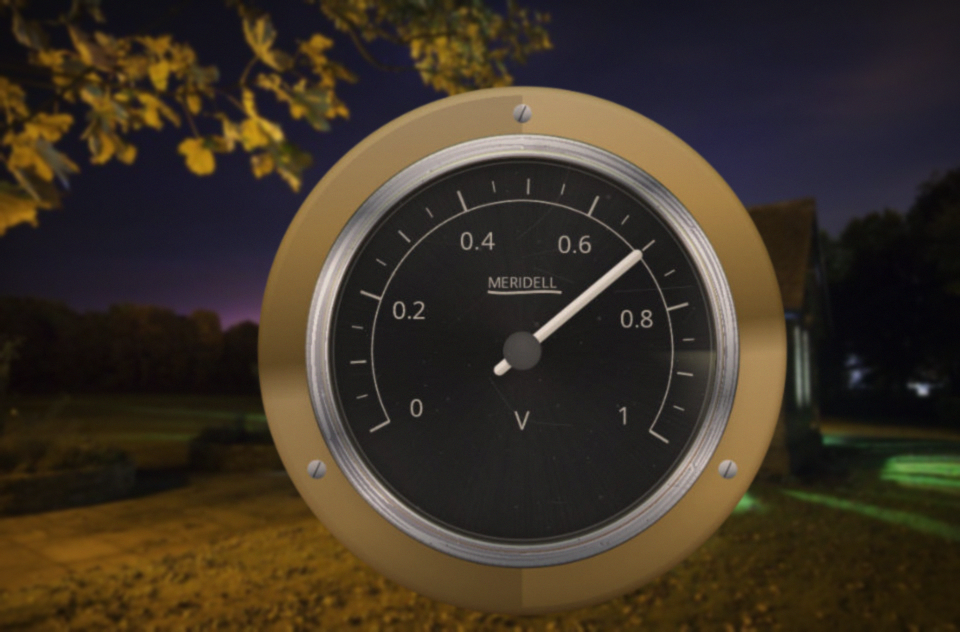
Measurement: **0.7** V
